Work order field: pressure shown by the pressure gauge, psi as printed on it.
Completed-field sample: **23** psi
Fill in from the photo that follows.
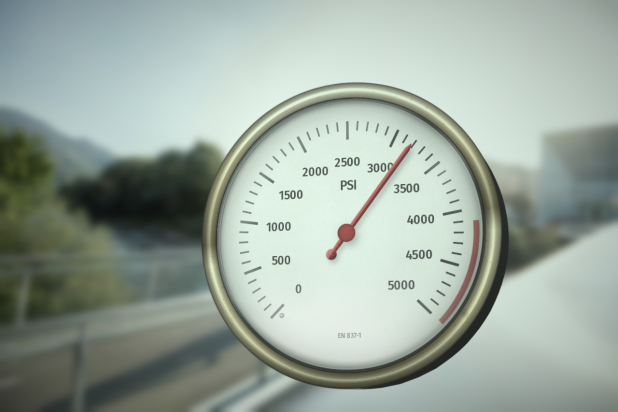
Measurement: **3200** psi
